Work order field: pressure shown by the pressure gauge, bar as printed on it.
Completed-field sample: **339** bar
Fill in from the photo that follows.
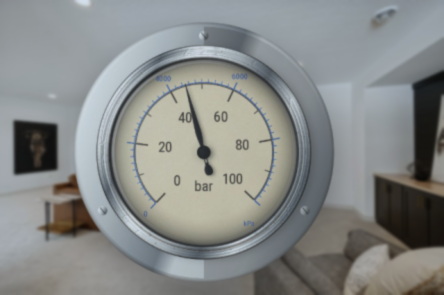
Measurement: **45** bar
